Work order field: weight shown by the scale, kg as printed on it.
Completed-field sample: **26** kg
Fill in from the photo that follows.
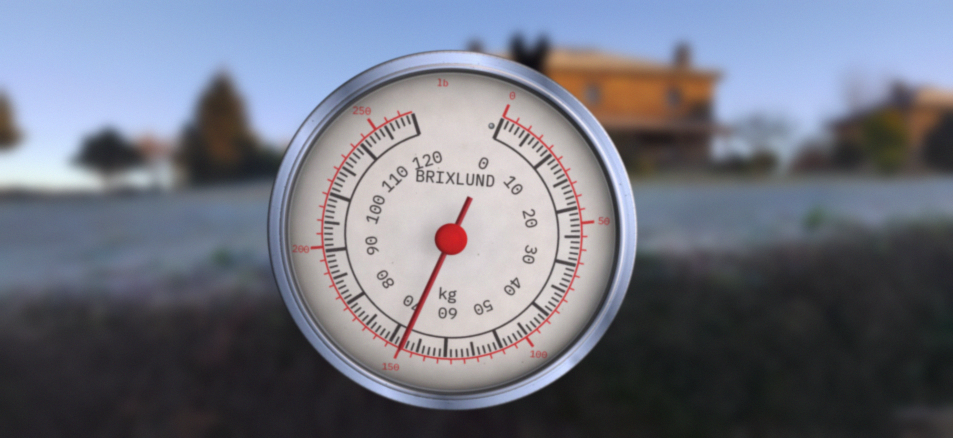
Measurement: **68** kg
